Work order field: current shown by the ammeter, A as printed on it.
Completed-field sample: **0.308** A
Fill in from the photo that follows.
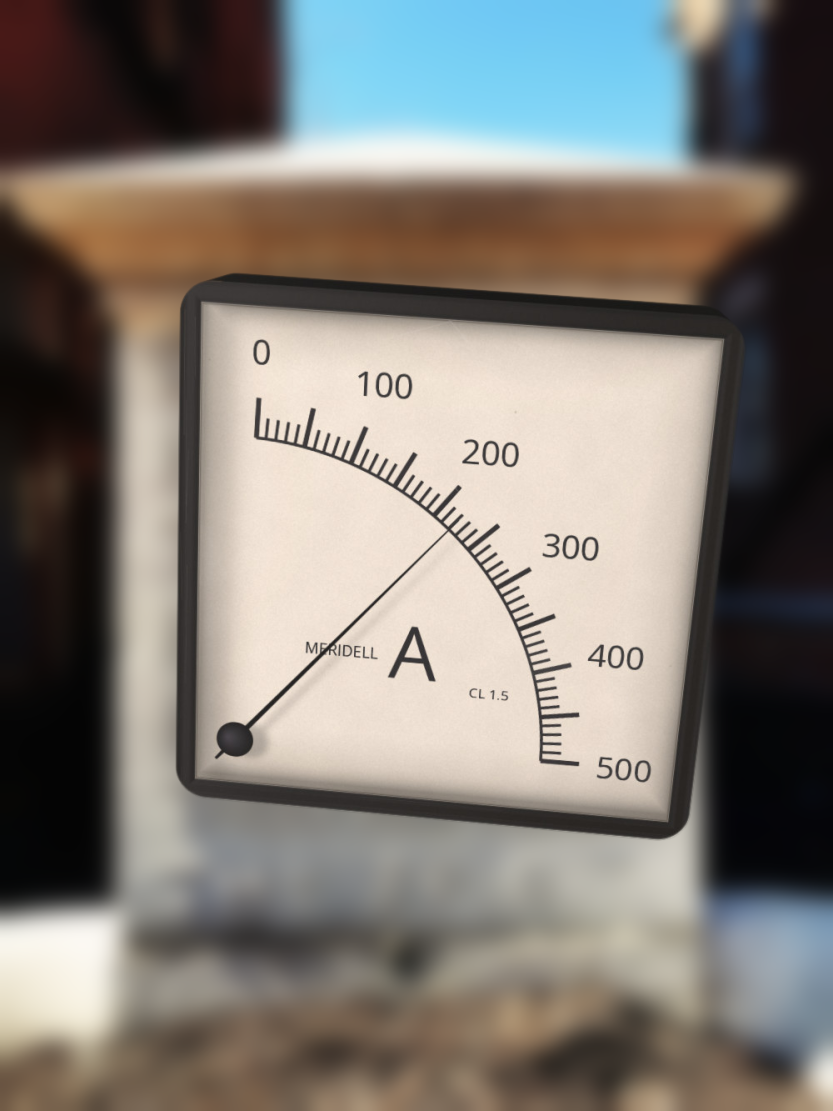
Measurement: **220** A
